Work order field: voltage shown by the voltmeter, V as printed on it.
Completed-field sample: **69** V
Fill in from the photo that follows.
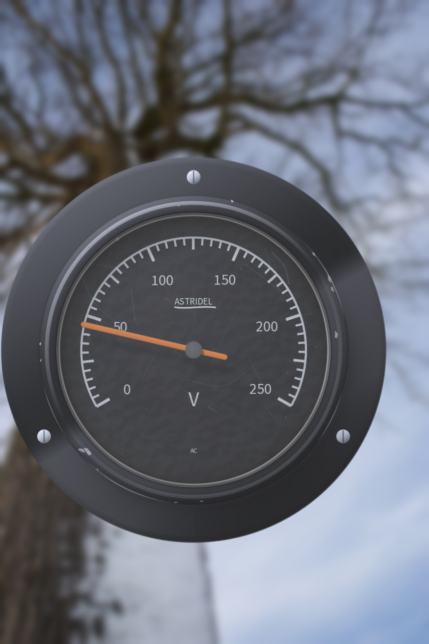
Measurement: **45** V
